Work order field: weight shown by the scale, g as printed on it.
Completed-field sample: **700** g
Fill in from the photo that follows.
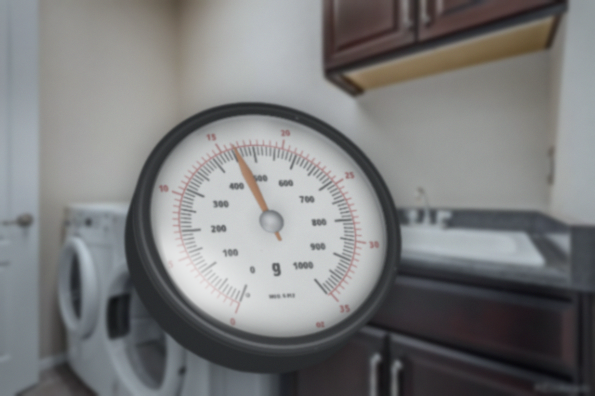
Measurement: **450** g
